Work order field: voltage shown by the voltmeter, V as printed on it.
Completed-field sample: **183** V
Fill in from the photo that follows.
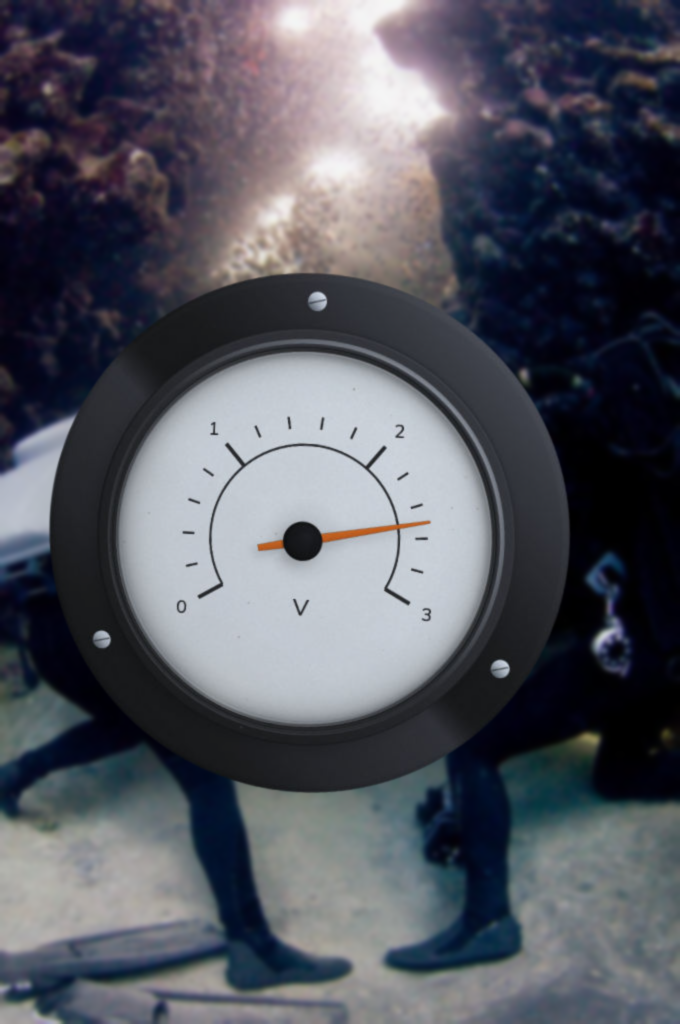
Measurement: **2.5** V
